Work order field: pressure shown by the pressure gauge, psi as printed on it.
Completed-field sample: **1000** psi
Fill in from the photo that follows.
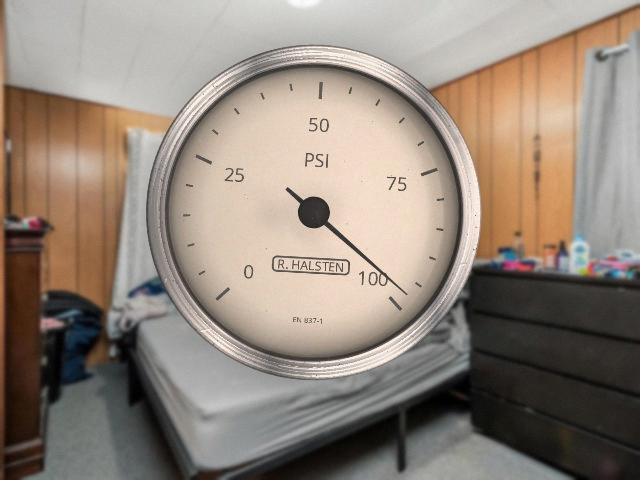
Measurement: **97.5** psi
